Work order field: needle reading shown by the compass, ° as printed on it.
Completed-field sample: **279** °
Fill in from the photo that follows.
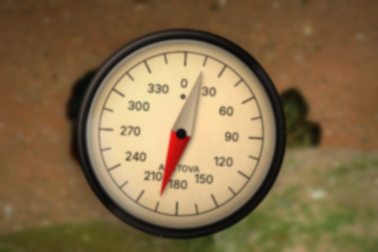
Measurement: **195** °
